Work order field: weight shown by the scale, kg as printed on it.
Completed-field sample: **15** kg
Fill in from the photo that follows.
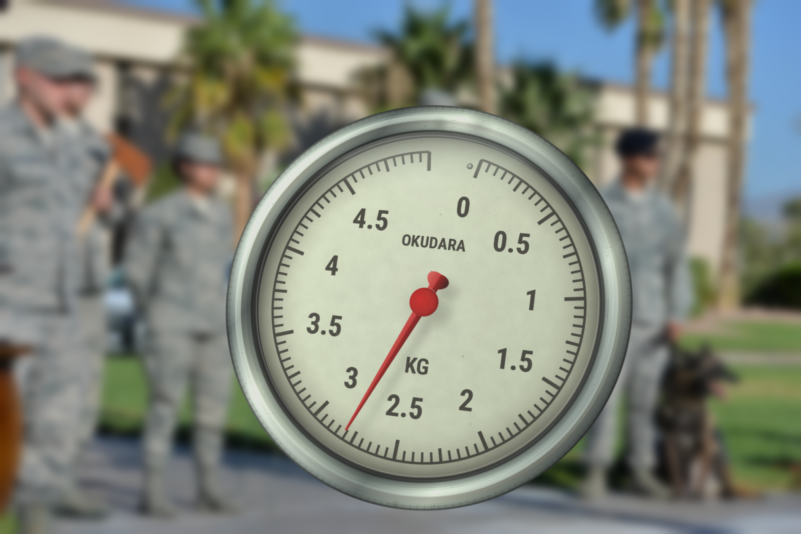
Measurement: **2.8** kg
